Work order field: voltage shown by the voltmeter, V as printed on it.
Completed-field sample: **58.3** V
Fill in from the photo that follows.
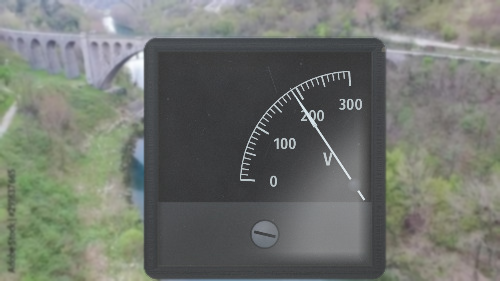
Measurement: **190** V
